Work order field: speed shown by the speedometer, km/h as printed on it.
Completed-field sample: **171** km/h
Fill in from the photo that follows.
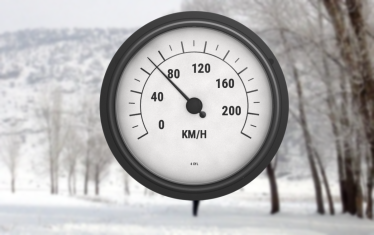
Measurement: **70** km/h
